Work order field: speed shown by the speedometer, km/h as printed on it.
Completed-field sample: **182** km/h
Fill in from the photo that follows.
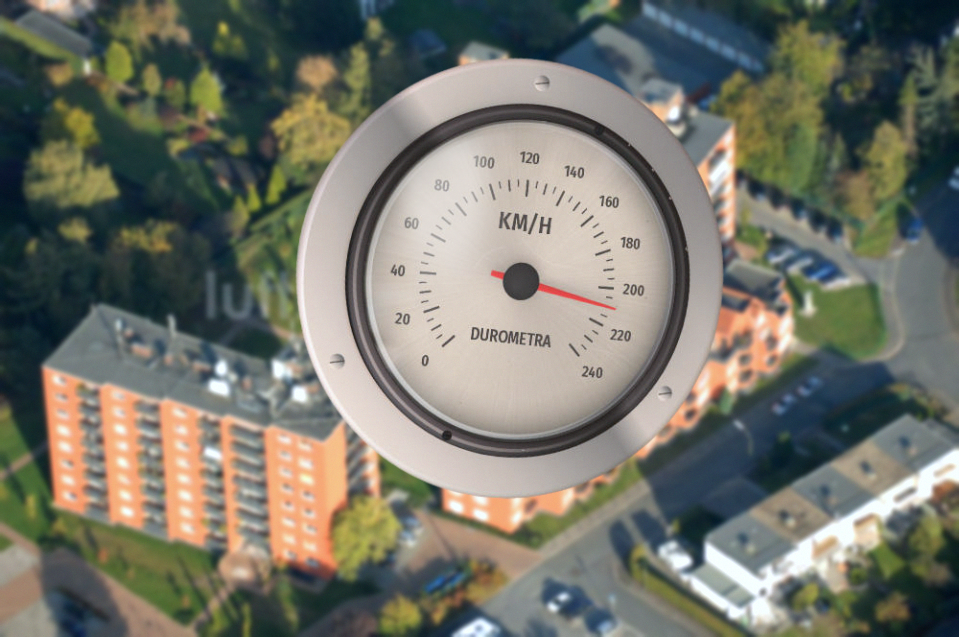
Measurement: **210** km/h
